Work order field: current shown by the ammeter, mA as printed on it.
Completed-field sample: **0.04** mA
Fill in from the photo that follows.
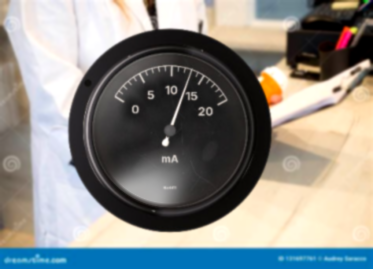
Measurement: **13** mA
